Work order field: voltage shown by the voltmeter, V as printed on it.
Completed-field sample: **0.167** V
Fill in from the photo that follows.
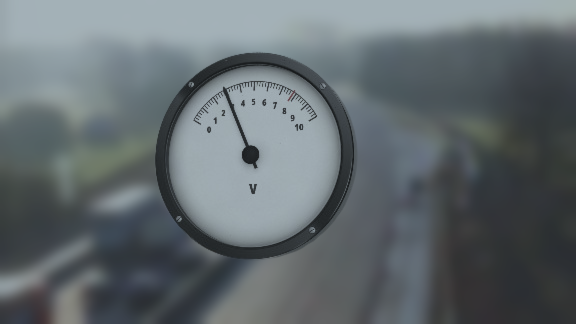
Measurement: **3** V
